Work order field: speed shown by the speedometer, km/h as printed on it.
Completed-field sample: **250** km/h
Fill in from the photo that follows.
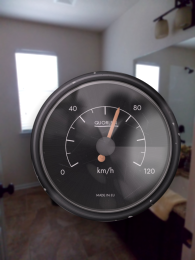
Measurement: **70** km/h
